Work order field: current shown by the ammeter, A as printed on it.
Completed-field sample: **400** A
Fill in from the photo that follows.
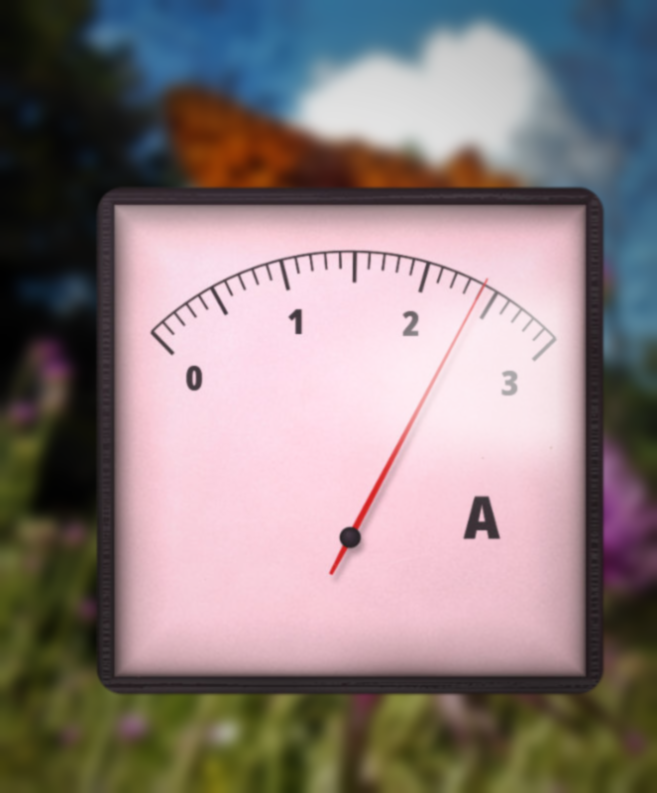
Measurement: **2.4** A
